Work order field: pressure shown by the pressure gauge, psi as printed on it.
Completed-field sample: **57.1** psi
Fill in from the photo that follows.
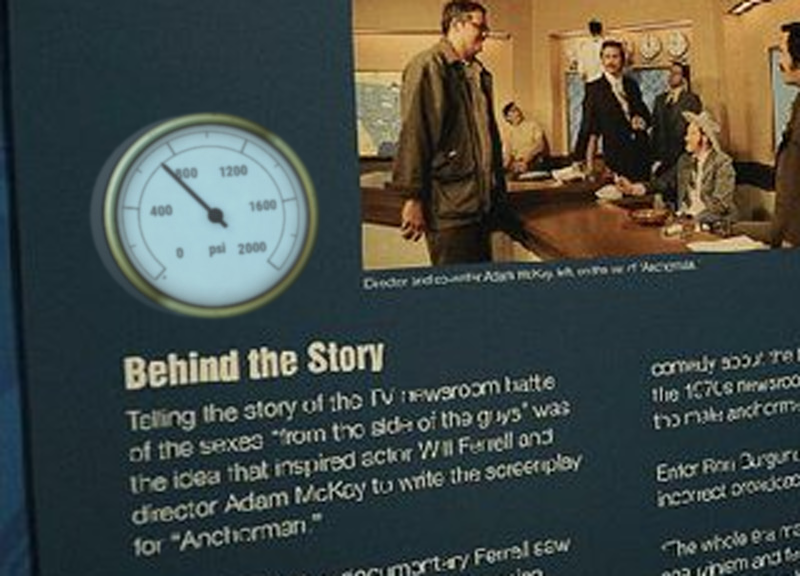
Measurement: **700** psi
